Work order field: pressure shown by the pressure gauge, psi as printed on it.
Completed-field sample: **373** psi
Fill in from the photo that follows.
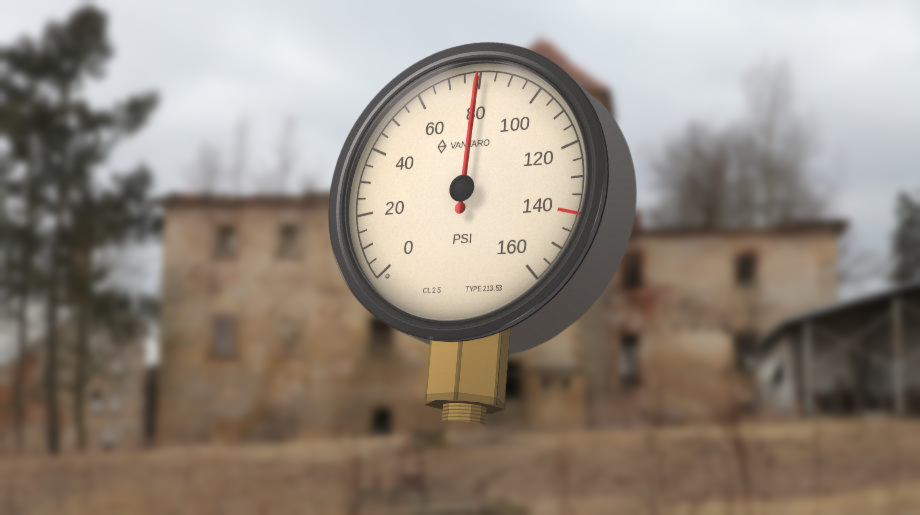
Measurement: **80** psi
